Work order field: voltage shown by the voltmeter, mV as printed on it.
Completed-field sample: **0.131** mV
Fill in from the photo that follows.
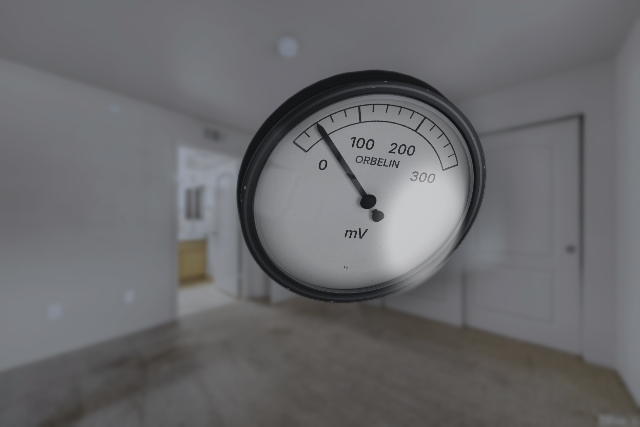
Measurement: **40** mV
